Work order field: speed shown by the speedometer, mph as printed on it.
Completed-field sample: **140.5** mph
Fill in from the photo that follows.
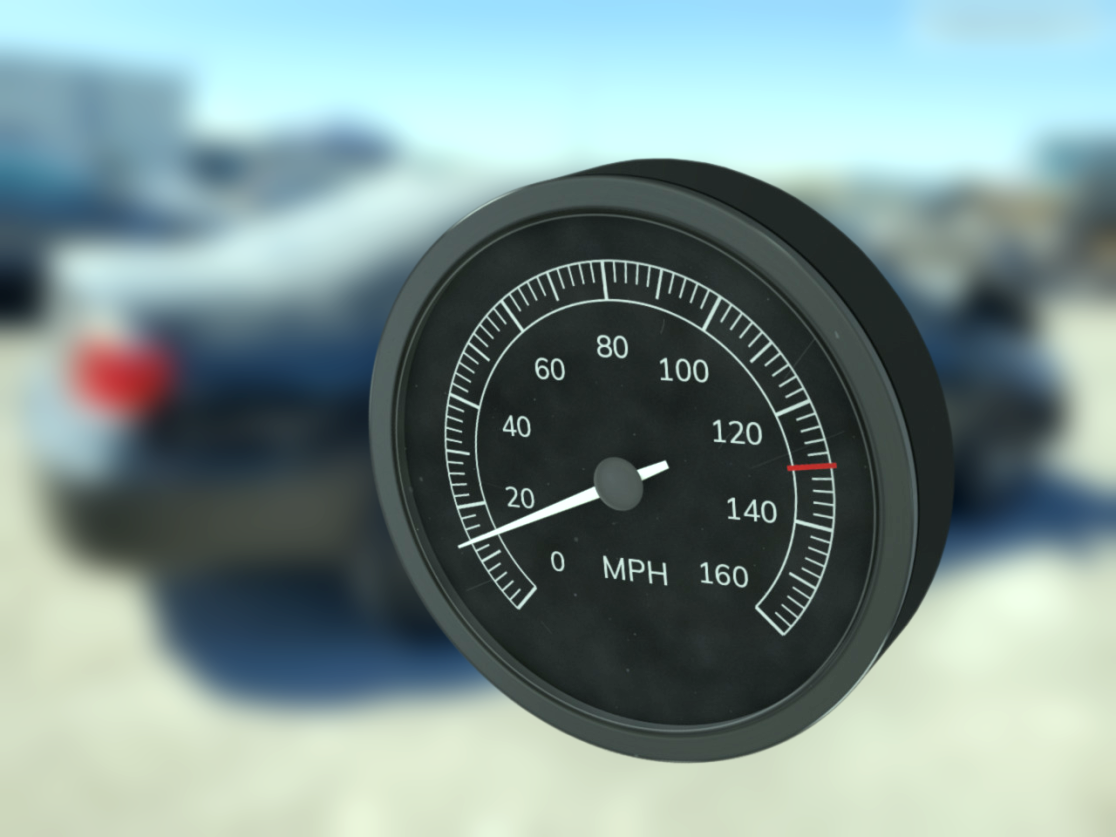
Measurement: **14** mph
